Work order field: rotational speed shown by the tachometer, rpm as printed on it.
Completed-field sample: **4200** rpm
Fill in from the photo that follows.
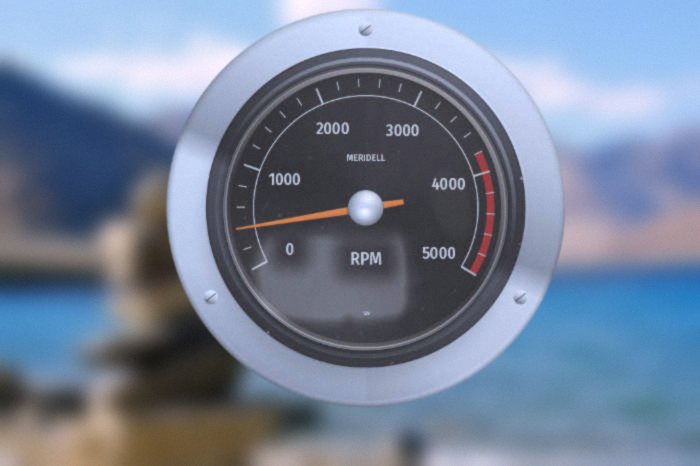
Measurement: **400** rpm
